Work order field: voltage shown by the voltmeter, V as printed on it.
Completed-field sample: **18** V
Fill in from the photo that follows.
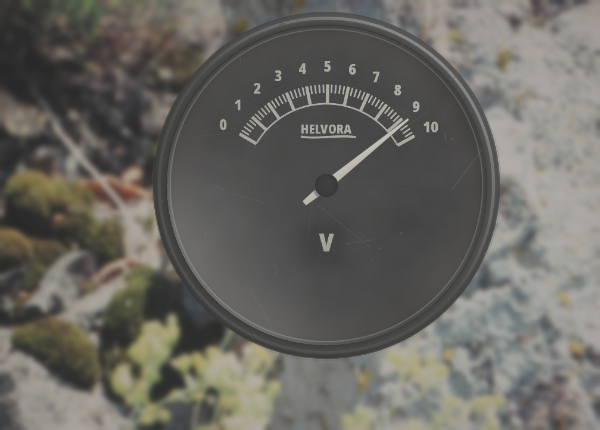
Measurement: **9.2** V
